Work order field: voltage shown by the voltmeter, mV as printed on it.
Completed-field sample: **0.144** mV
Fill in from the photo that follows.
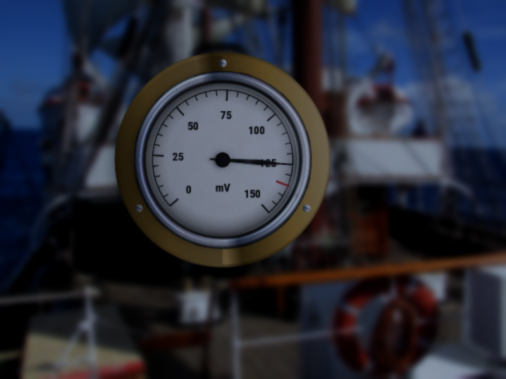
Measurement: **125** mV
